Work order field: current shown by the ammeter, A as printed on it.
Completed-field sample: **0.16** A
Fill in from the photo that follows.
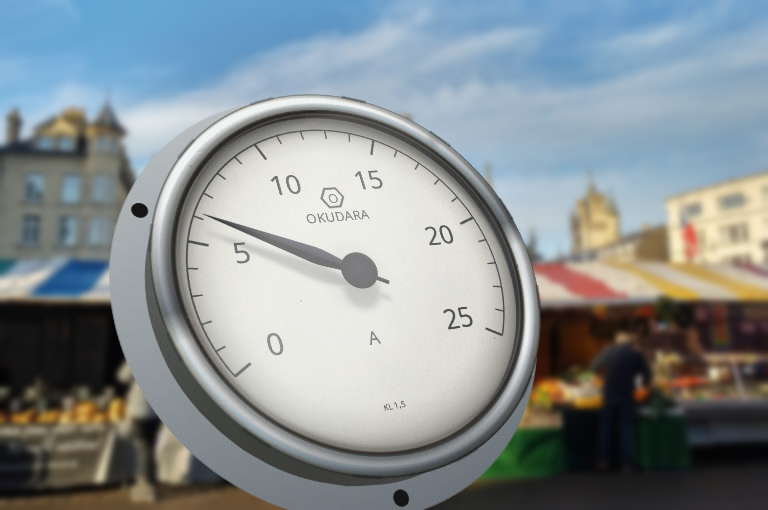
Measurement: **6** A
